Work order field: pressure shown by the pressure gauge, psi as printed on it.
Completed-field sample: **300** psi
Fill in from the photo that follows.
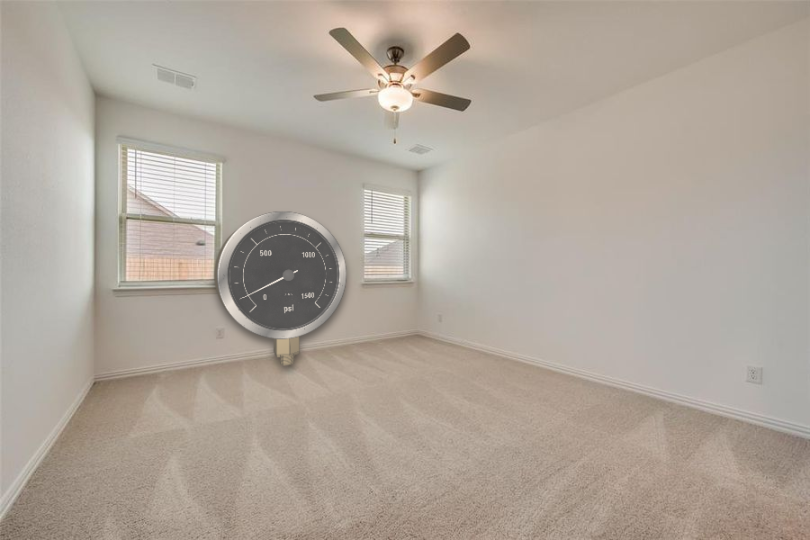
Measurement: **100** psi
